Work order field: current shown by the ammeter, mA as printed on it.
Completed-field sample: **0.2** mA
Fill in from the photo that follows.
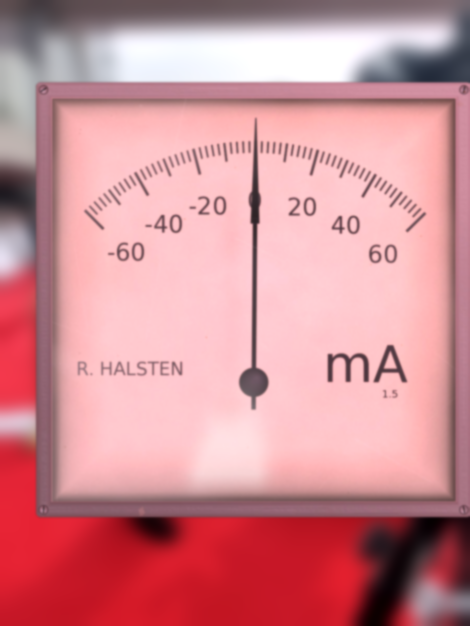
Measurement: **0** mA
